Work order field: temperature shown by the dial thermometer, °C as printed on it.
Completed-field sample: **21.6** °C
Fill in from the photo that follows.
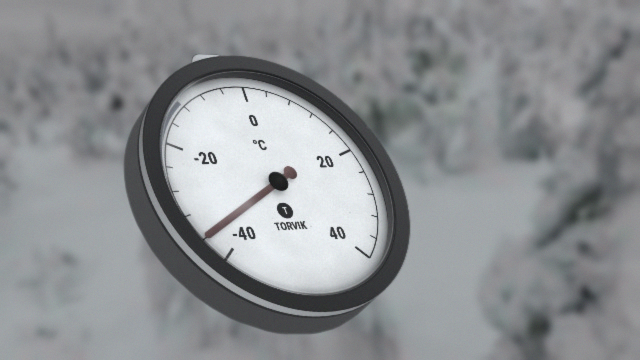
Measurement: **-36** °C
